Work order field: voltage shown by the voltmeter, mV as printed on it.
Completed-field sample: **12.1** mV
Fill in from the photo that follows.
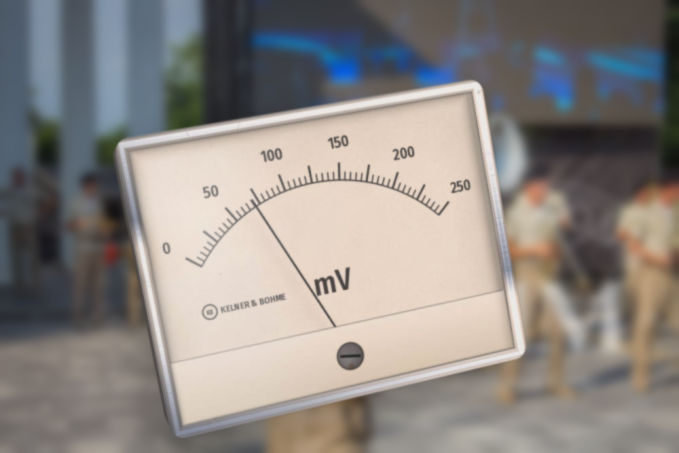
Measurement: **70** mV
